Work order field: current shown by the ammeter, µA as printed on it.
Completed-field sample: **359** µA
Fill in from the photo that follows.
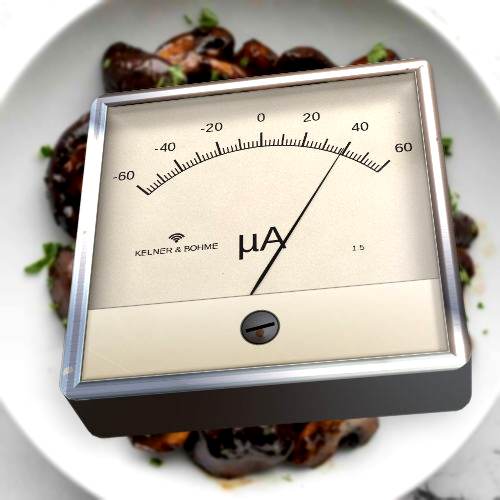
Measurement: **40** µA
